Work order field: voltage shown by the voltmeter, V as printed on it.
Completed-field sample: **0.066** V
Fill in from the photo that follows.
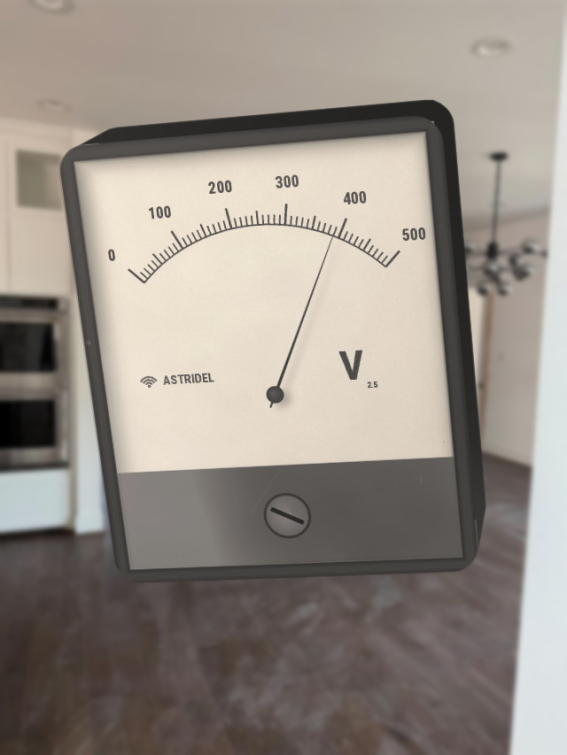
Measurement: **390** V
